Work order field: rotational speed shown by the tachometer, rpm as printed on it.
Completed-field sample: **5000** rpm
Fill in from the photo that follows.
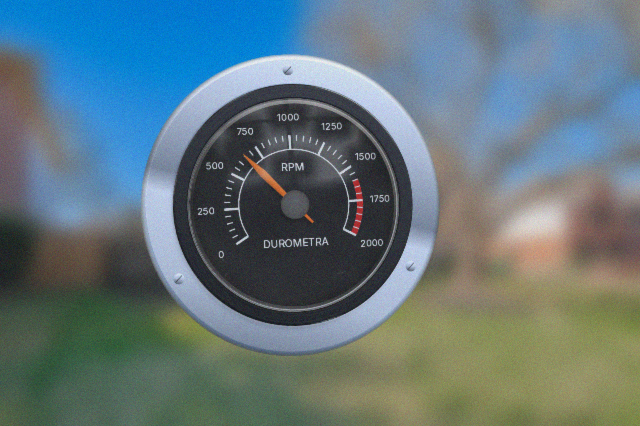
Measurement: **650** rpm
